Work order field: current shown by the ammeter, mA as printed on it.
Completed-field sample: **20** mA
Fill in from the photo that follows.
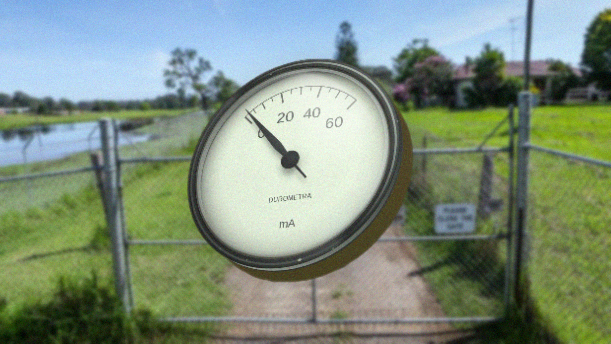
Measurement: **2.5** mA
